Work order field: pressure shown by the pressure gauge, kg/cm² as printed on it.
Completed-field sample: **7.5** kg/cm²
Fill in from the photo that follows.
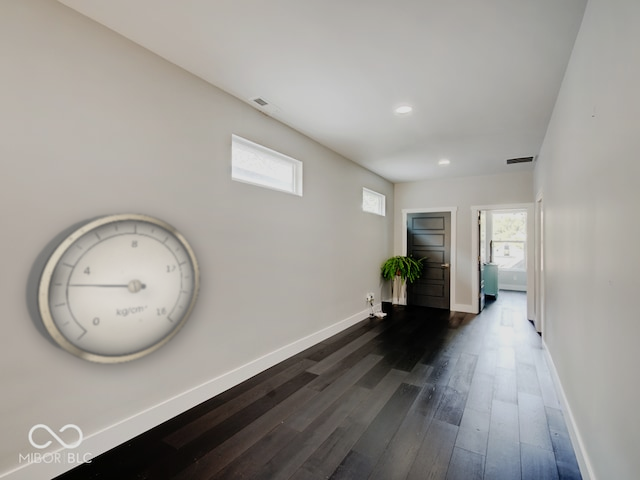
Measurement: **3** kg/cm²
